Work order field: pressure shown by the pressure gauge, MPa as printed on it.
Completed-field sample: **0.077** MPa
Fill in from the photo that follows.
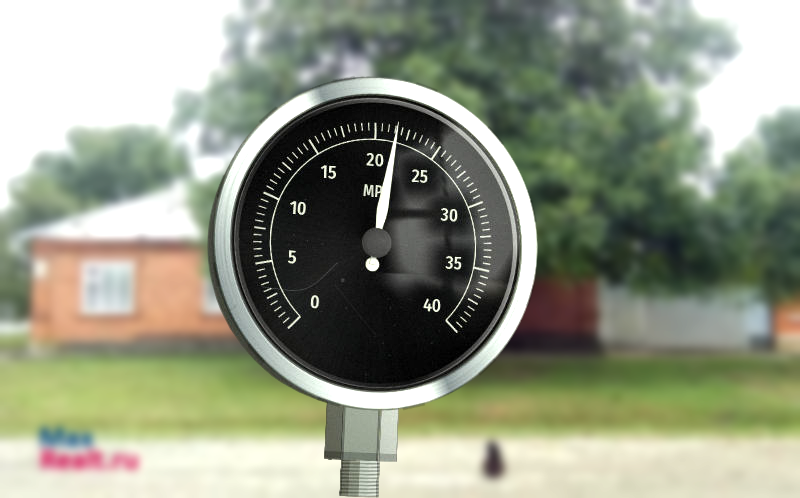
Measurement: **21.5** MPa
